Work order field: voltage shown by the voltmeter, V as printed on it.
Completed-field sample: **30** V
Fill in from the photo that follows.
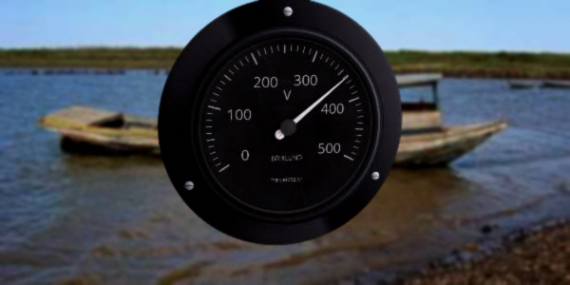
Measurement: **360** V
